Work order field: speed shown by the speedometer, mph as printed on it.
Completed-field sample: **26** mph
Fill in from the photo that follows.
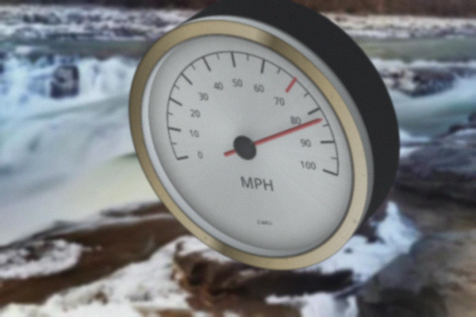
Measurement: **82.5** mph
